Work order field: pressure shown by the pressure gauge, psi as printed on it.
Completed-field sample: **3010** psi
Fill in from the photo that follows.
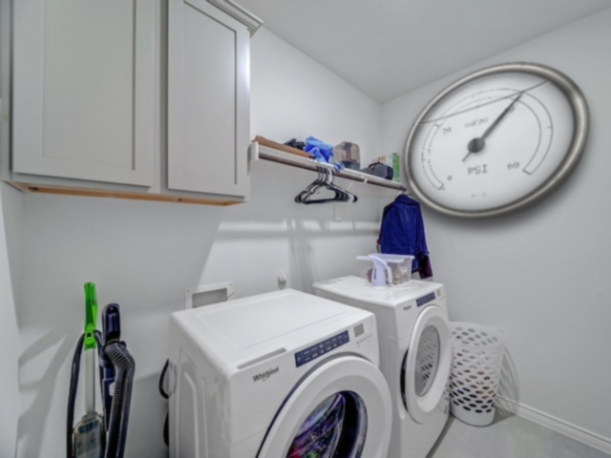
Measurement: **40** psi
